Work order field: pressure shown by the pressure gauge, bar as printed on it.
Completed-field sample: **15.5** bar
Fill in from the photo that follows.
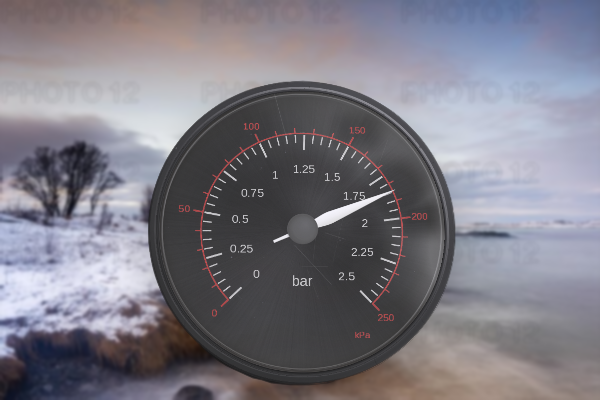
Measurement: **1.85** bar
